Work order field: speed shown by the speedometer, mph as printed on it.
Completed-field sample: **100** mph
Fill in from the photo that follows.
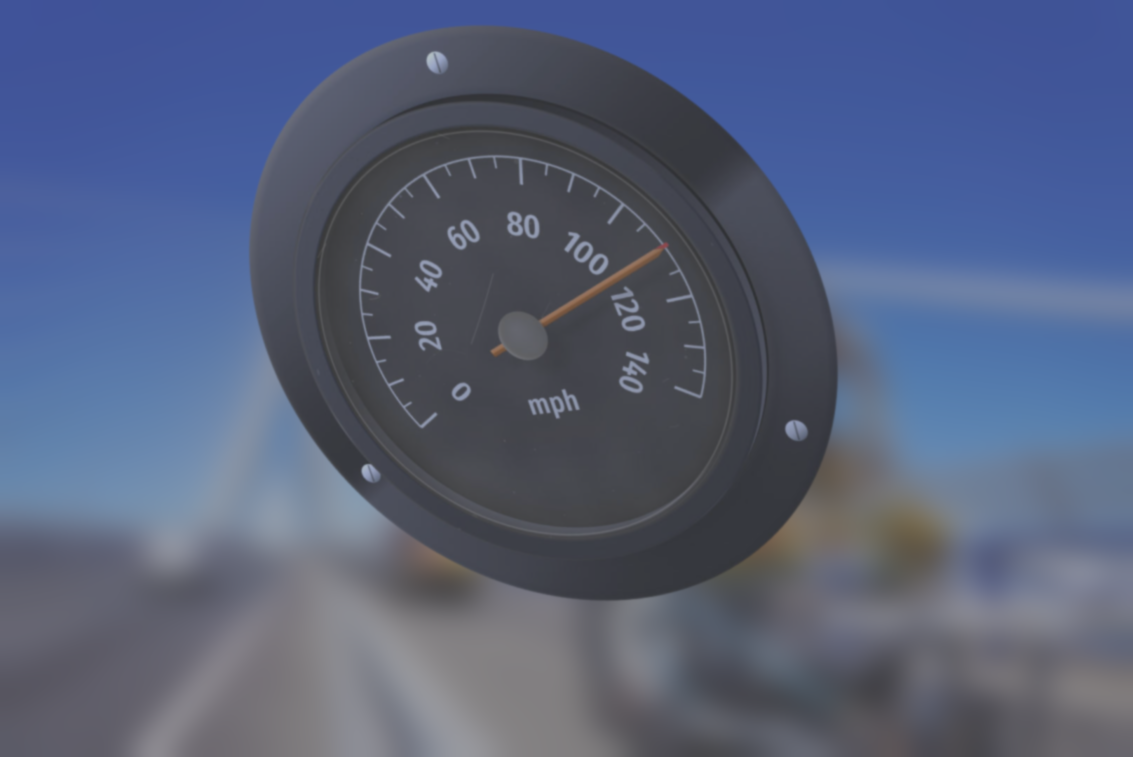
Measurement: **110** mph
